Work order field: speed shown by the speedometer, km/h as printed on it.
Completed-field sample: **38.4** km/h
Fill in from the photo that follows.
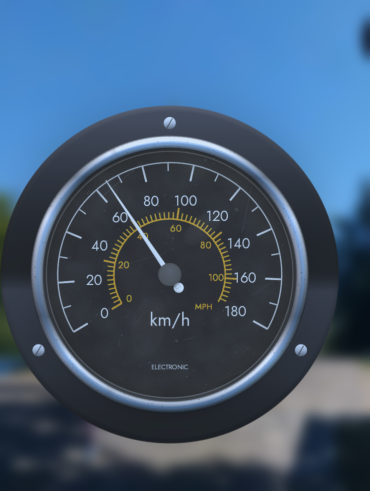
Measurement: **65** km/h
